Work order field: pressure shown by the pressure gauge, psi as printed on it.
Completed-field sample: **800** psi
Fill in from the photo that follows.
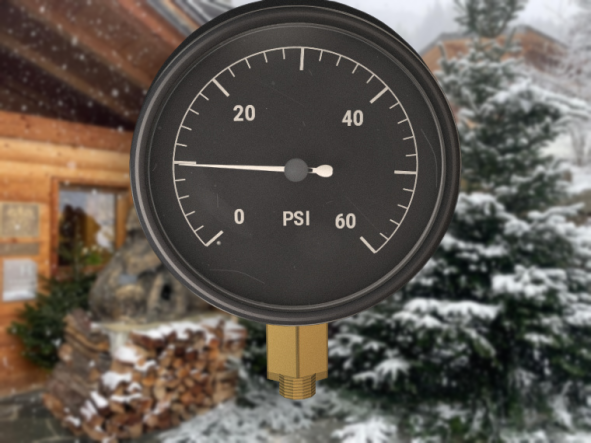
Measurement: **10** psi
